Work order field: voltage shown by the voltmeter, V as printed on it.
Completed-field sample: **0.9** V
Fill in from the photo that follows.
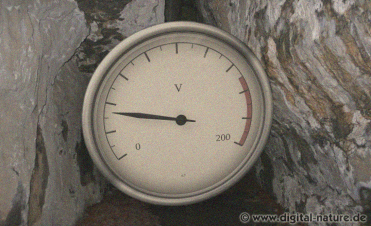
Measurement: **35** V
